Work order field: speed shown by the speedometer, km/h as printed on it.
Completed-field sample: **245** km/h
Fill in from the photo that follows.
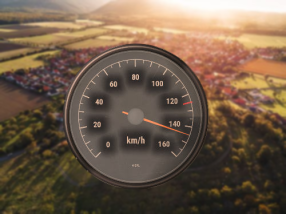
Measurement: **145** km/h
